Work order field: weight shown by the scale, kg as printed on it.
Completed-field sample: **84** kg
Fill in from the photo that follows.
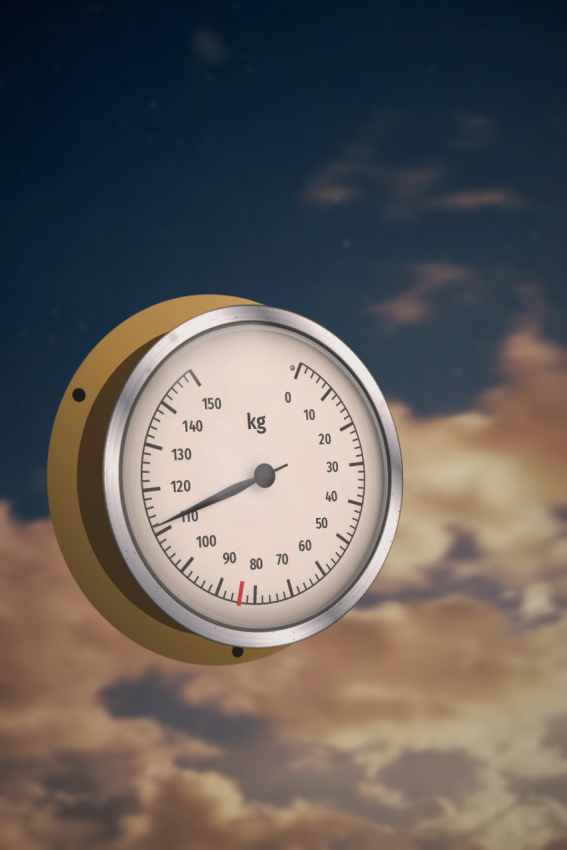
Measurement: **112** kg
